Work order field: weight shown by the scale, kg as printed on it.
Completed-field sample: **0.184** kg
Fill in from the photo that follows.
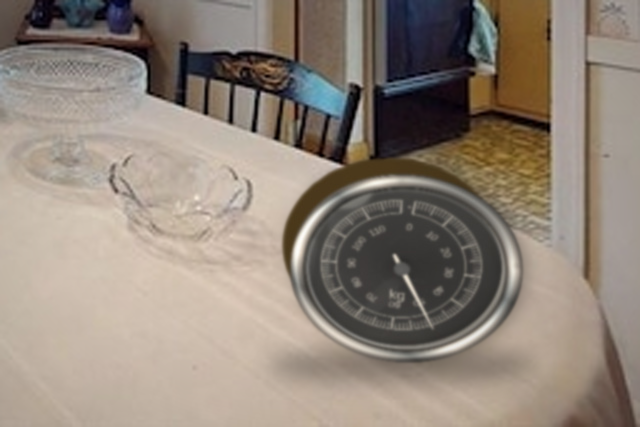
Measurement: **50** kg
